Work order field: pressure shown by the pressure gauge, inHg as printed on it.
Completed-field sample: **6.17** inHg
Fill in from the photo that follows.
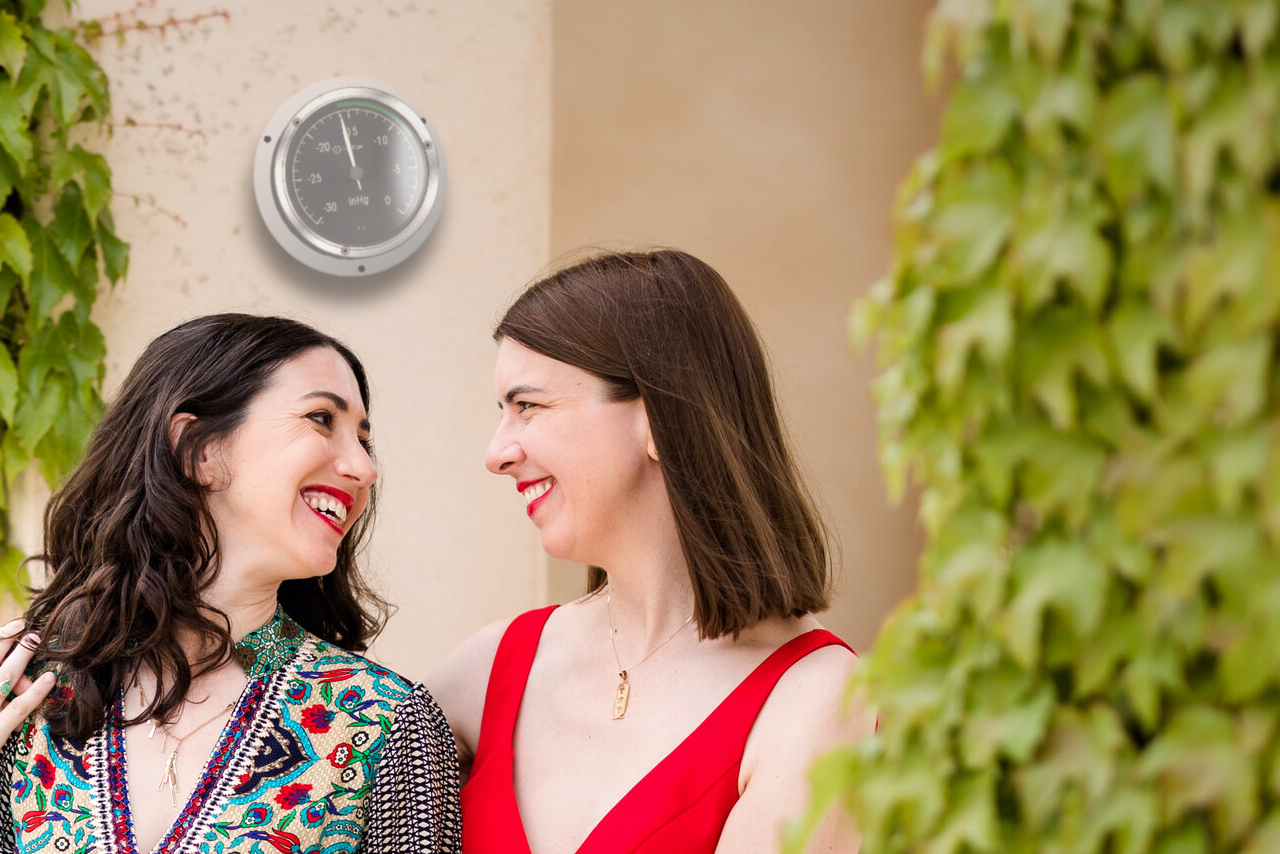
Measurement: **-16** inHg
